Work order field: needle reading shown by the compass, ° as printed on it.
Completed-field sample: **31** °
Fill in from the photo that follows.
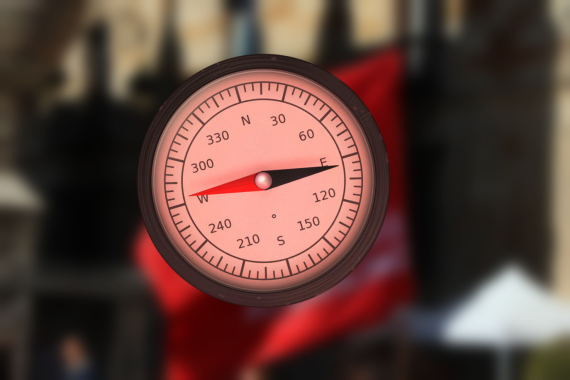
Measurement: **275** °
